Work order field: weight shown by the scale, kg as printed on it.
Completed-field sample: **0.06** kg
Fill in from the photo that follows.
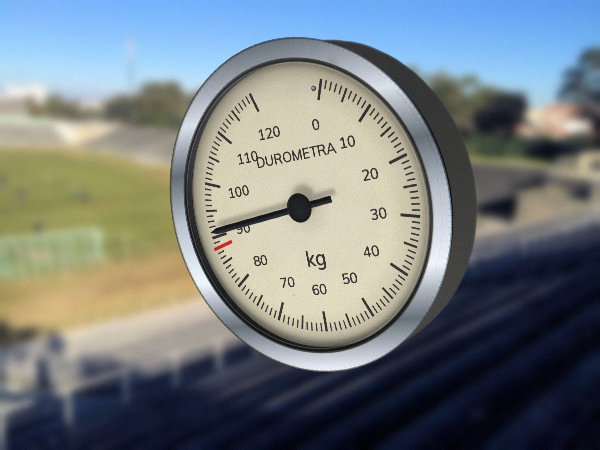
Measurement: **91** kg
